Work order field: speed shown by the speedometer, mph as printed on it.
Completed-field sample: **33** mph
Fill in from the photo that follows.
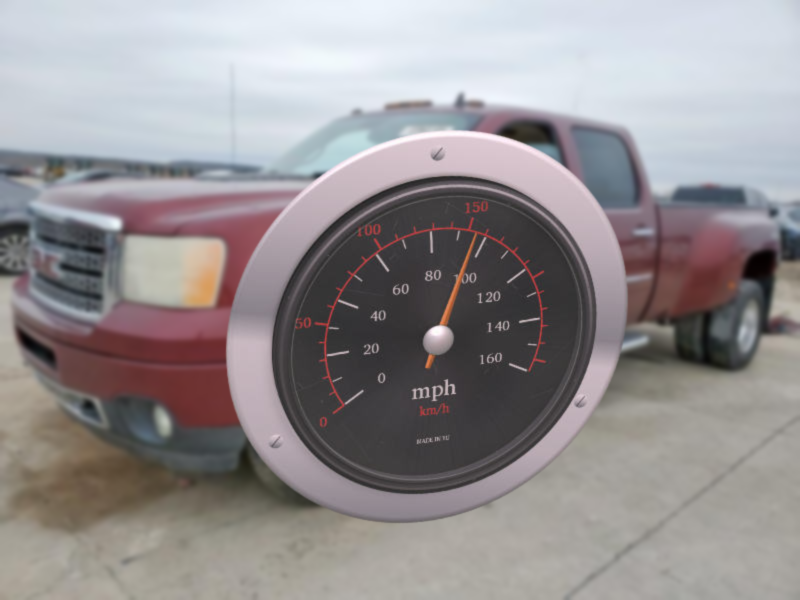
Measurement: **95** mph
